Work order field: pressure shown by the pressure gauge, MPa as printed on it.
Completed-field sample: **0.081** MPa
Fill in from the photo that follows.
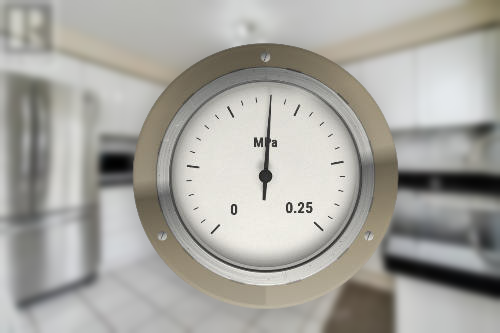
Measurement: **0.13** MPa
